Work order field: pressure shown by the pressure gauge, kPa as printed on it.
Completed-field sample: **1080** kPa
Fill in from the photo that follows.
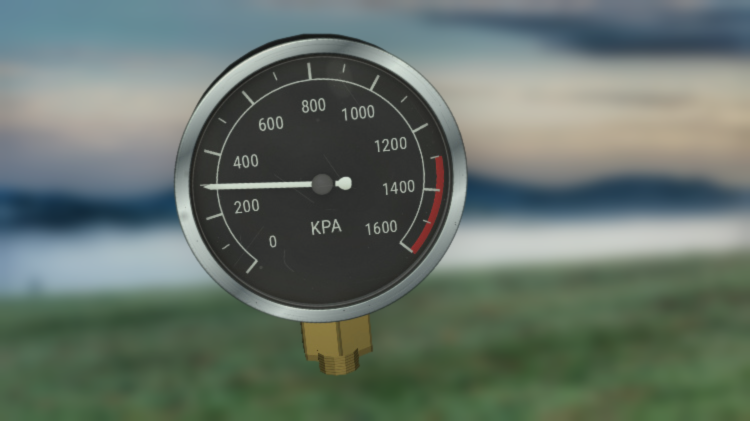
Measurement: **300** kPa
